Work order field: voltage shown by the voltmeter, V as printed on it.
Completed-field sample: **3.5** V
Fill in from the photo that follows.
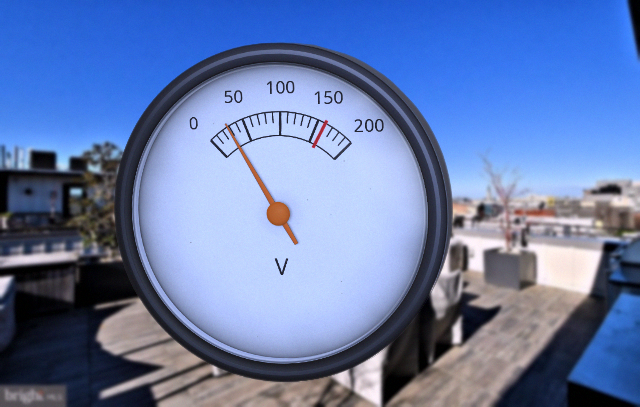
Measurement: **30** V
